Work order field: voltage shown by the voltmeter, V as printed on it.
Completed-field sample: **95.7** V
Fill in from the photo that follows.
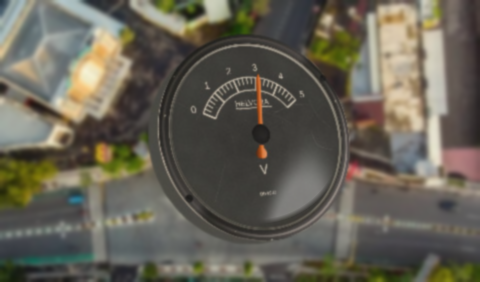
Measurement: **3** V
